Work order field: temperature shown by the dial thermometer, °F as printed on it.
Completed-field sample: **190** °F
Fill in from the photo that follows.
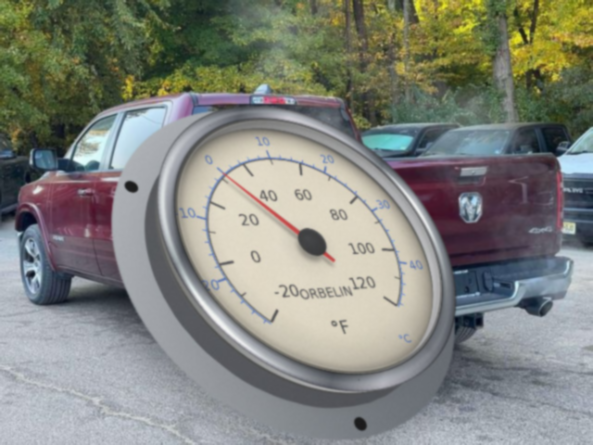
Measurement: **30** °F
